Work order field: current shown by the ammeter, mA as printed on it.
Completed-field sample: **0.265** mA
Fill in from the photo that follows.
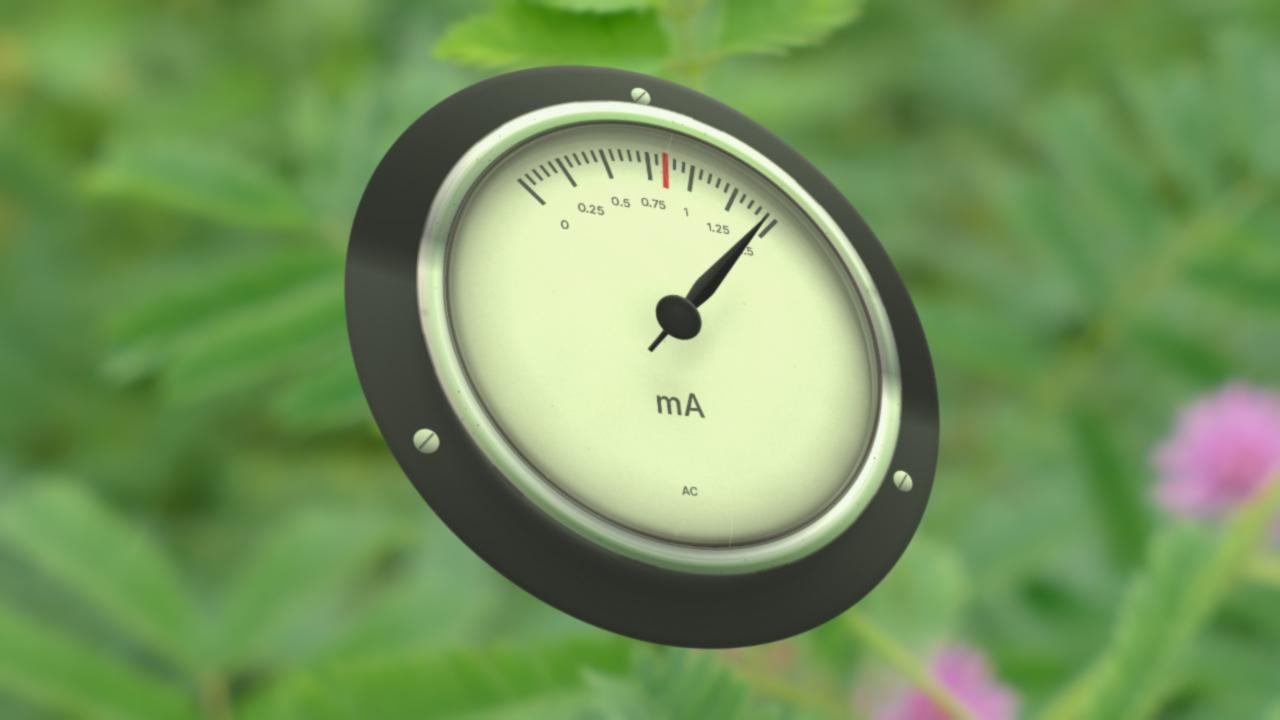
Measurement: **1.45** mA
